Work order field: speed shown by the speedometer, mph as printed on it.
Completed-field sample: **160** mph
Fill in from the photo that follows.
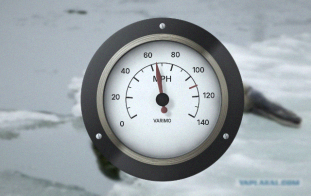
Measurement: **65** mph
